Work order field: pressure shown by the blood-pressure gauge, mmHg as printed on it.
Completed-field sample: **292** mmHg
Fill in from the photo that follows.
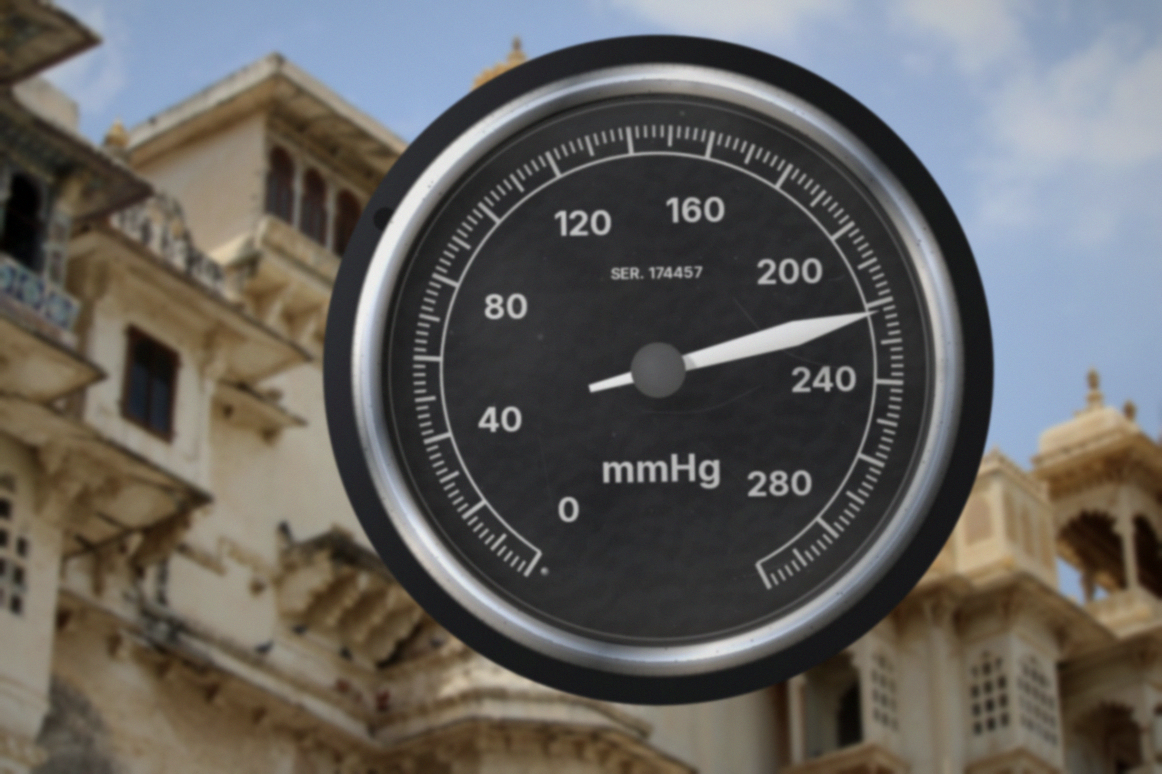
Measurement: **222** mmHg
